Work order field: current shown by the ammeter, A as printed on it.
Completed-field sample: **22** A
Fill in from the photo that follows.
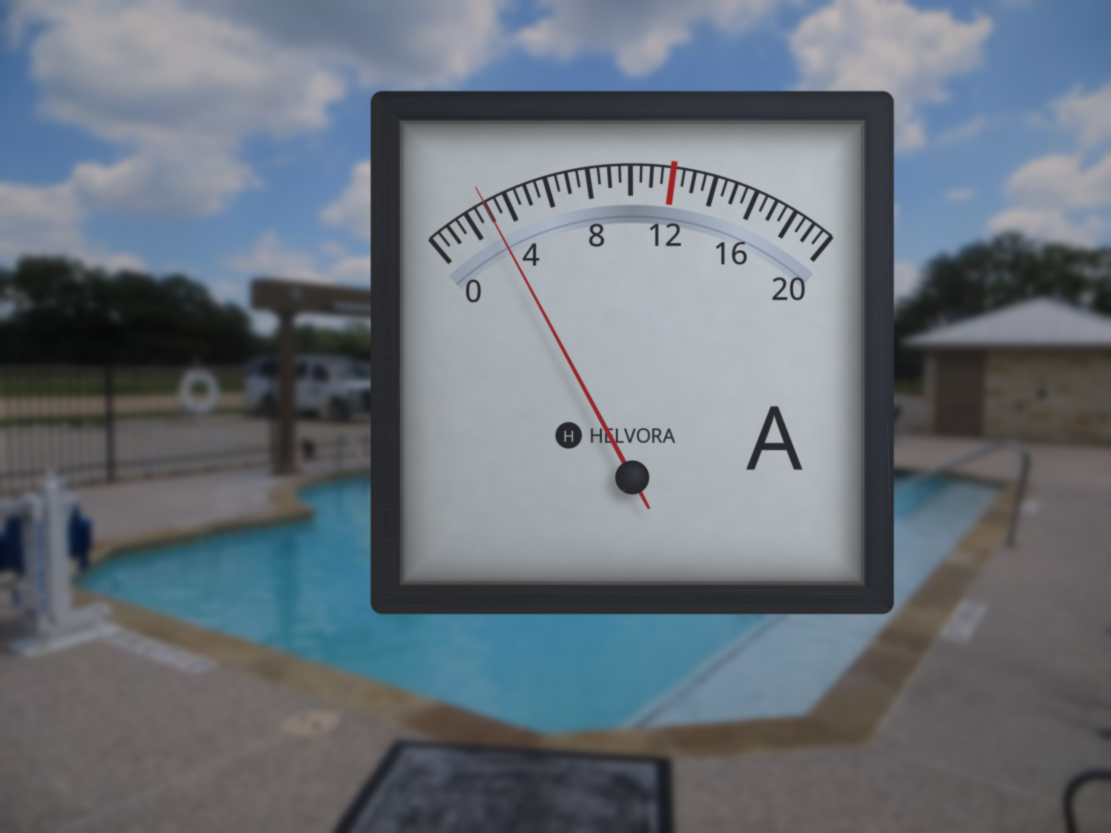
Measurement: **3** A
